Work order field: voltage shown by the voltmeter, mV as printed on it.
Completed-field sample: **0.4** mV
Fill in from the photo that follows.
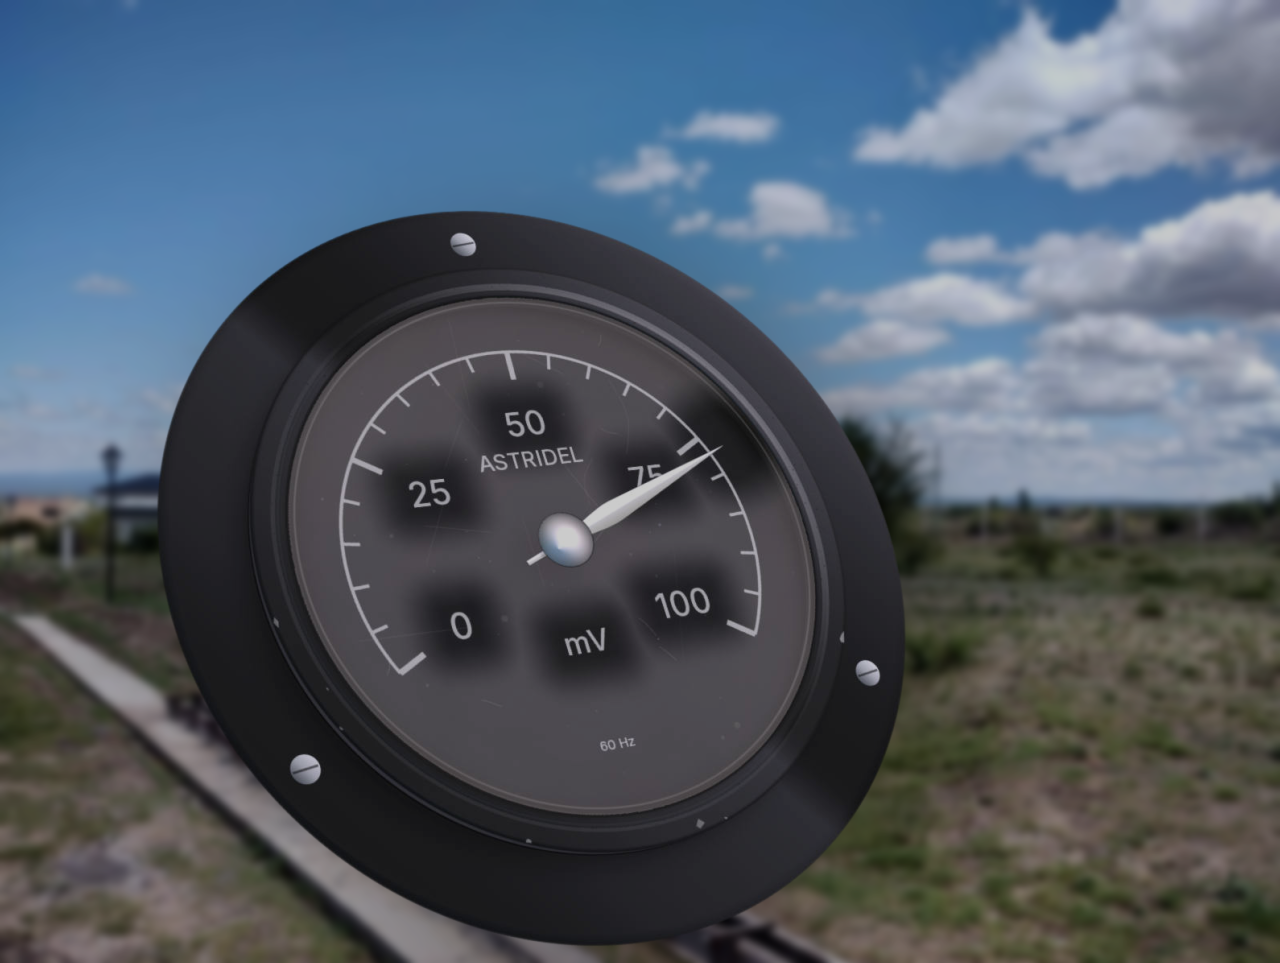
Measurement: **77.5** mV
